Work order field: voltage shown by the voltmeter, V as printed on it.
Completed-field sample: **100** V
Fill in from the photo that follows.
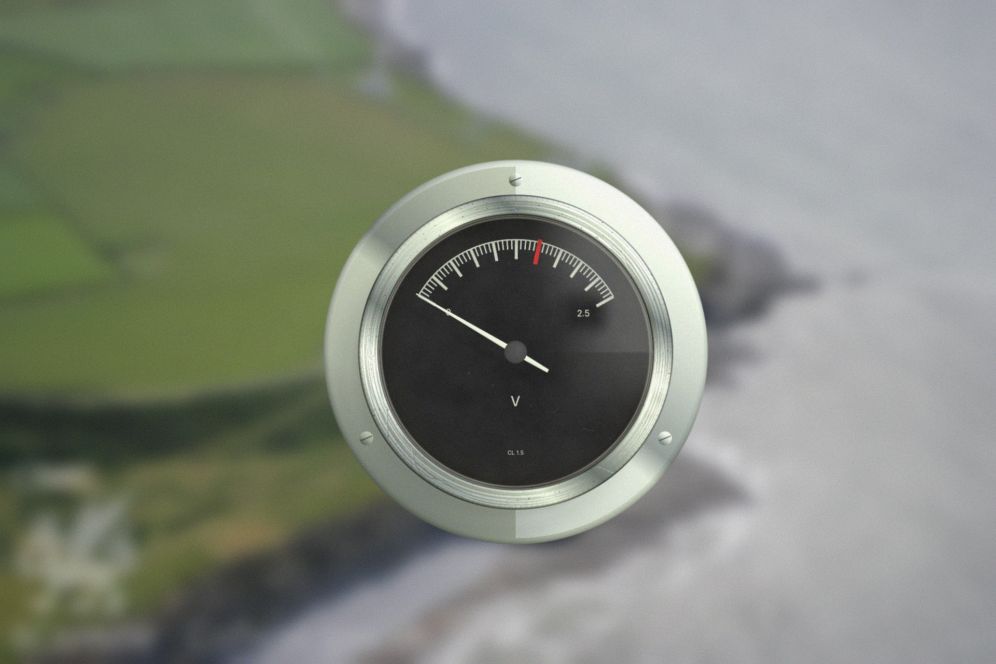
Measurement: **0** V
